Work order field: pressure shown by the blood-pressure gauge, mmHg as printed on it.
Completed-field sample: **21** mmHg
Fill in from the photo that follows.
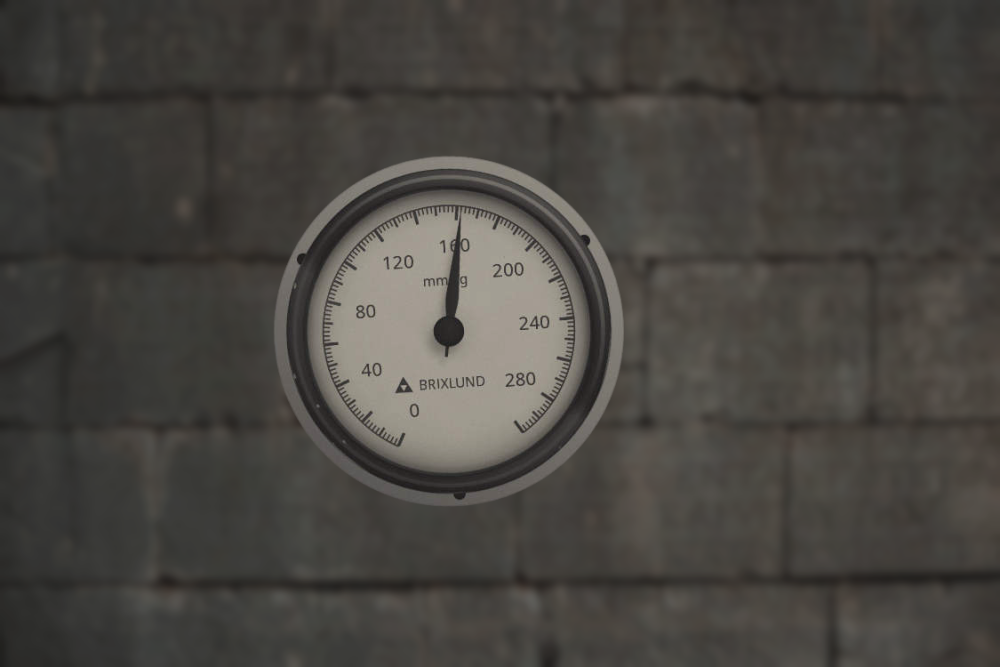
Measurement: **162** mmHg
